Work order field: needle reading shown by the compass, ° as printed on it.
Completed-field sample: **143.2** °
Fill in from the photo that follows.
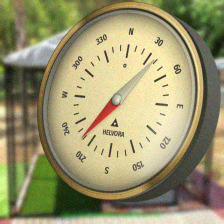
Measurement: **220** °
